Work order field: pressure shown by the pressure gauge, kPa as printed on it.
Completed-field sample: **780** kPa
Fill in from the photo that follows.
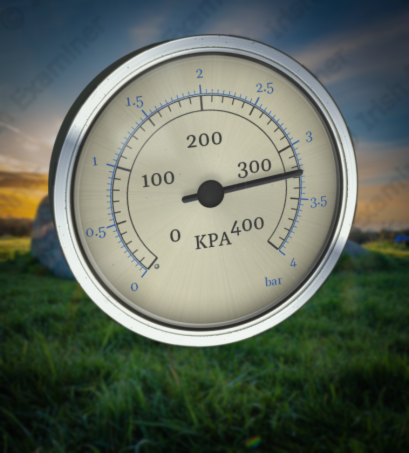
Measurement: **325** kPa
